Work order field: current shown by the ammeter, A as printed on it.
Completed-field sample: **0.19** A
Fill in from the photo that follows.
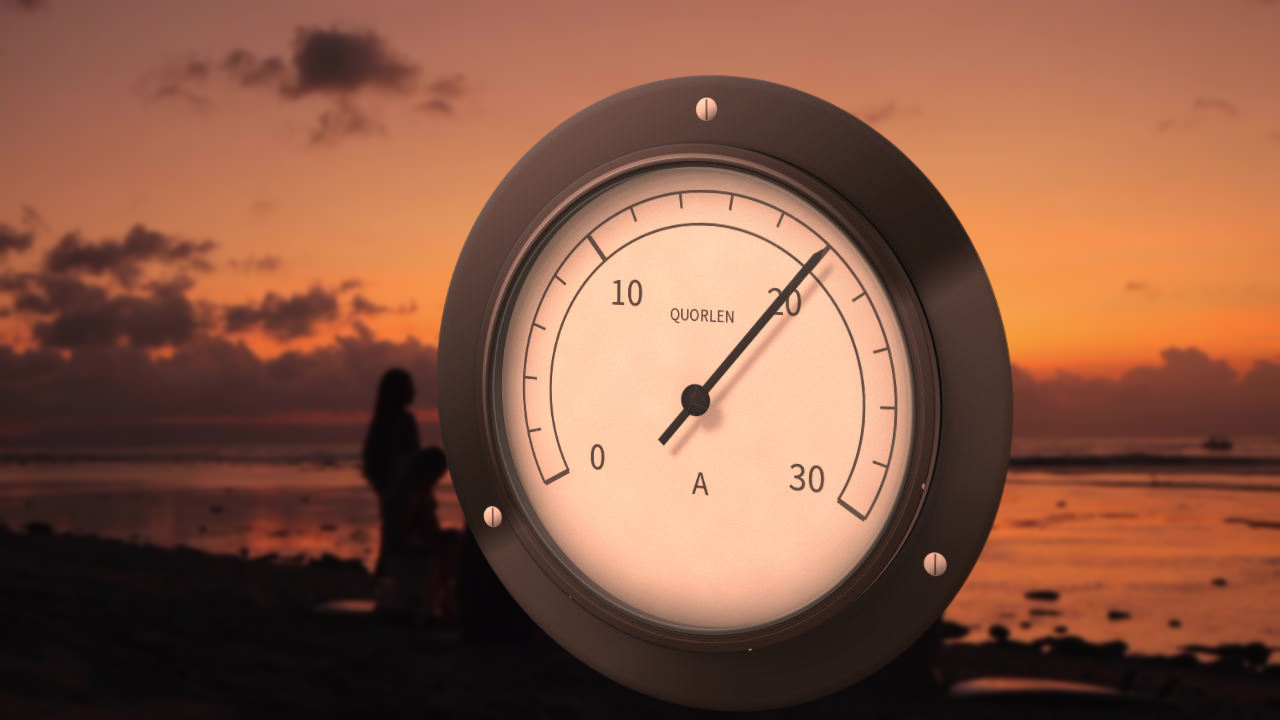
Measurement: **20** A
